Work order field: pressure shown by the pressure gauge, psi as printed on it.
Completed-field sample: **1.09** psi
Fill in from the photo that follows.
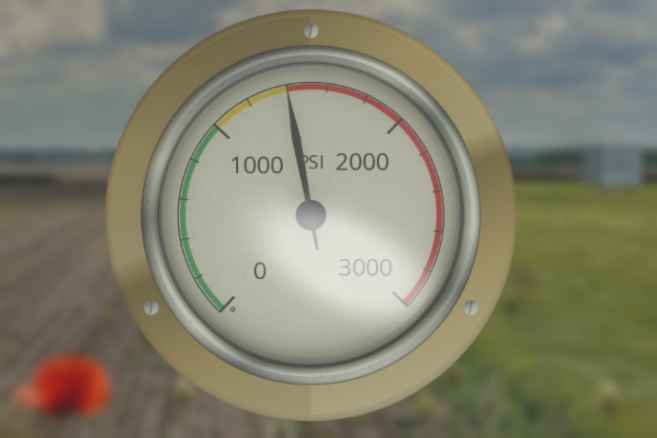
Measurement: **1400** psi
